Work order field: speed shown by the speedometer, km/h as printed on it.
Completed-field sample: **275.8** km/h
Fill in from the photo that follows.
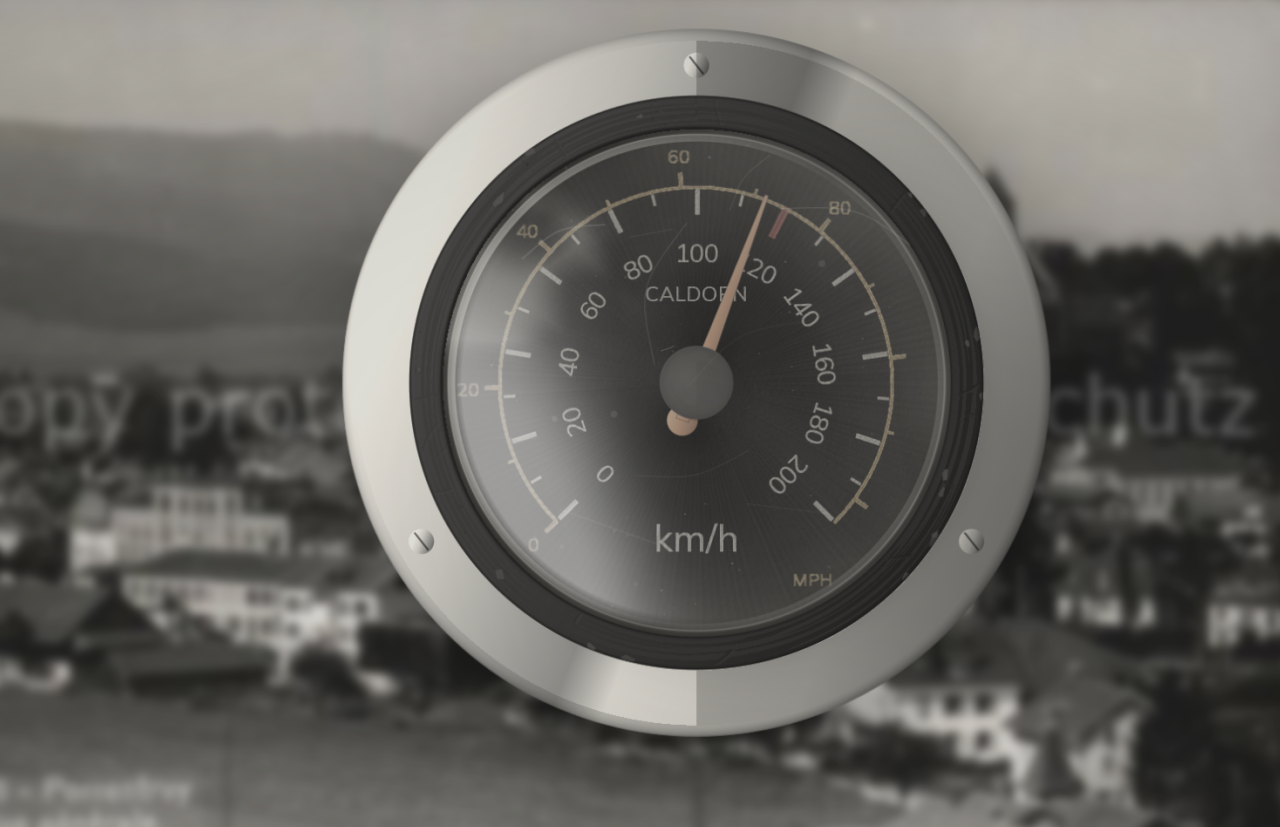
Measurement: **115** km/h
